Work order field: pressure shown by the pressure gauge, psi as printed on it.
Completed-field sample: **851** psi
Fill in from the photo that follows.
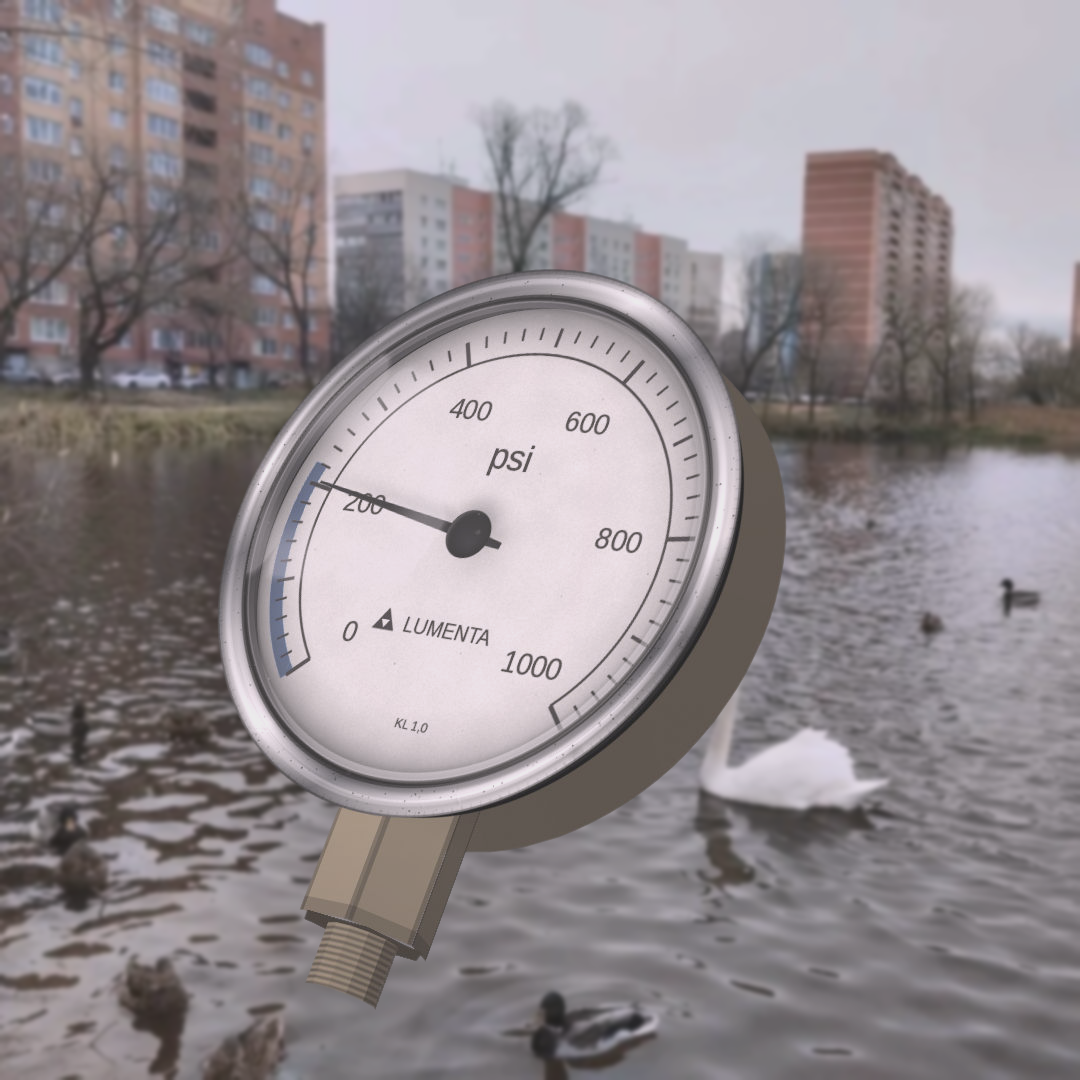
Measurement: **200** psi
